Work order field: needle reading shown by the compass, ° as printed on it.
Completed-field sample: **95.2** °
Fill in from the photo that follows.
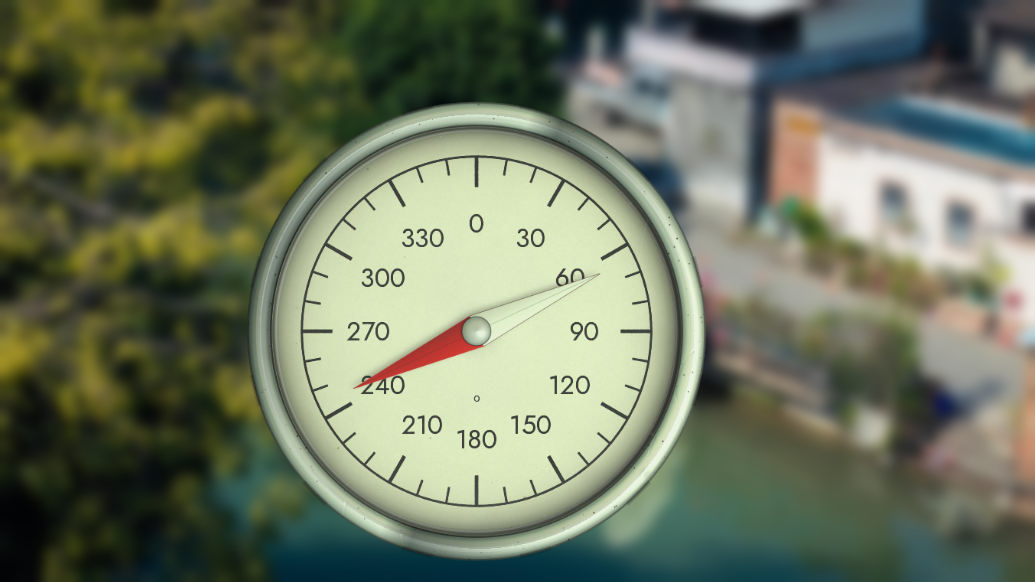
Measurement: **245** °
